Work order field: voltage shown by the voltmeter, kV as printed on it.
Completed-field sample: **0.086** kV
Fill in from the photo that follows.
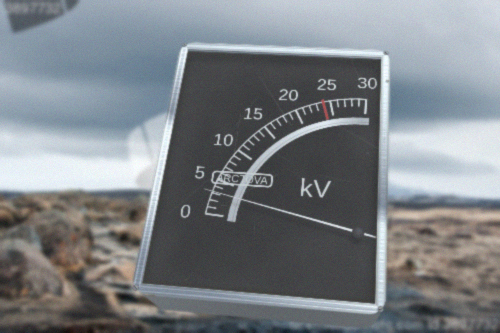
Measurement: **3** kV
